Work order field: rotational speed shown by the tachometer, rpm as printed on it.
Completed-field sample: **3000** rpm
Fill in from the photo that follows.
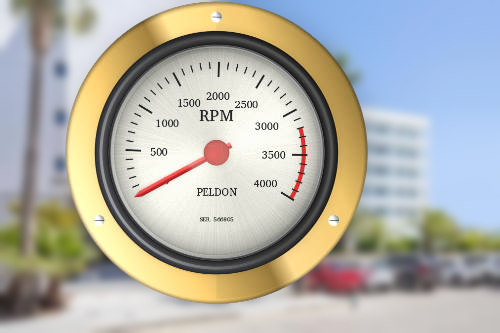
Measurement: **0** rpm
